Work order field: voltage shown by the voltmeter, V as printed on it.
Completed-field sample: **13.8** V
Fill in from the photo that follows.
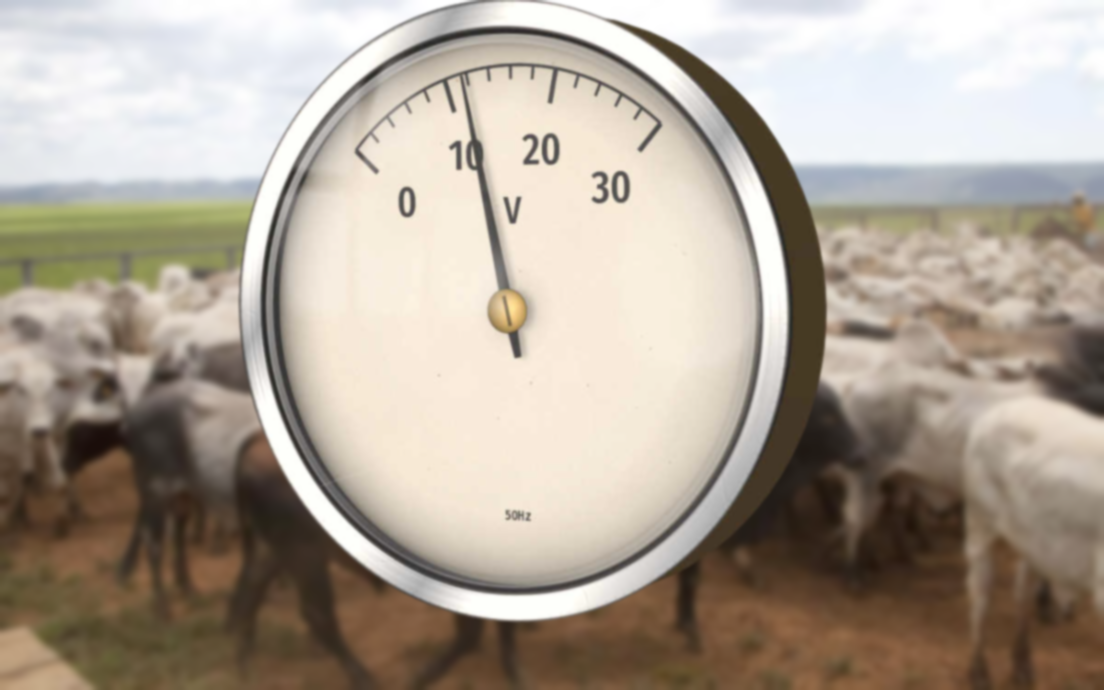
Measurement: **12** V
